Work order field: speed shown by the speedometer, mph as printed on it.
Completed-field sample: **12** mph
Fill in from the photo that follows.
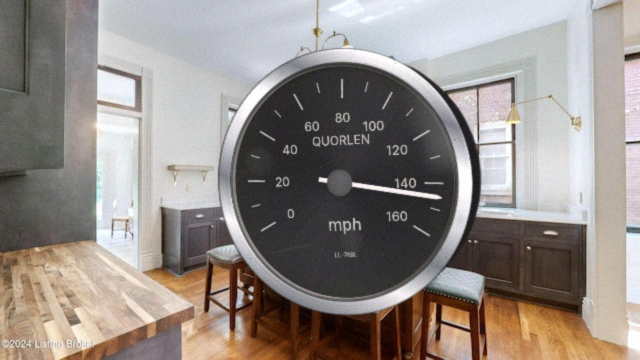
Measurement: **145** mph
